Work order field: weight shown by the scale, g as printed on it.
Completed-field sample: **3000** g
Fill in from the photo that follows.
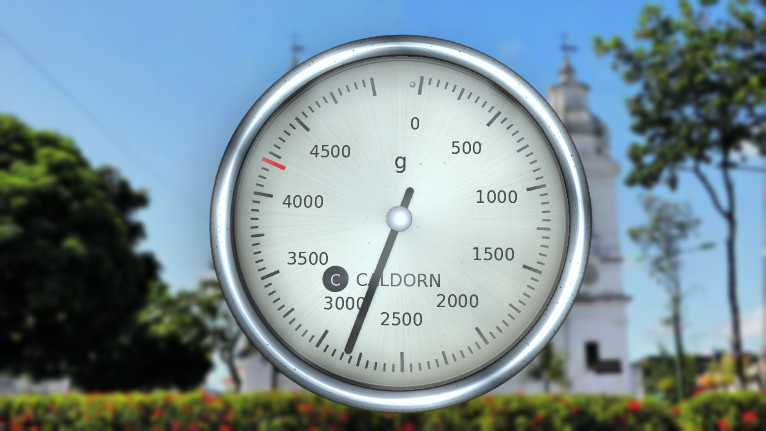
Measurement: **2825** g
